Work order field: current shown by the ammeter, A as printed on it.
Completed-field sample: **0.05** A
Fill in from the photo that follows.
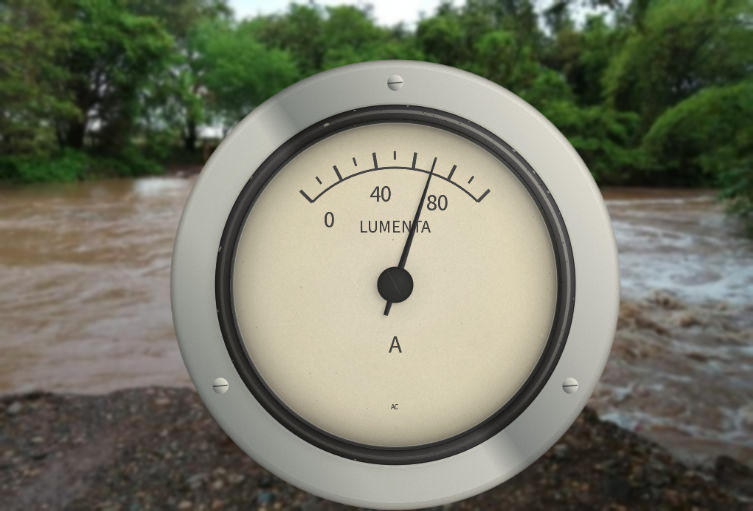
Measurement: **70** A
